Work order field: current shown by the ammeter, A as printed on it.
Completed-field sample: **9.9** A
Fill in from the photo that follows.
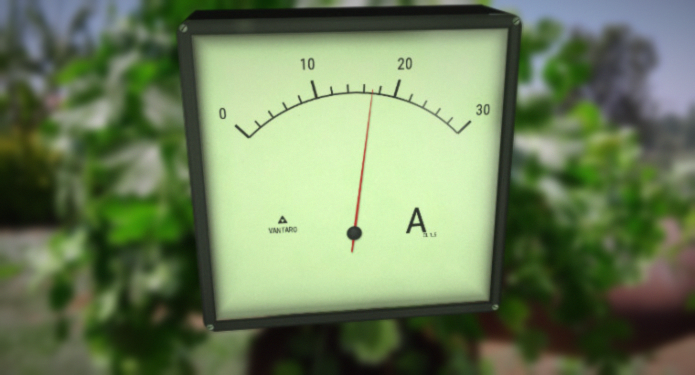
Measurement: **17** A
